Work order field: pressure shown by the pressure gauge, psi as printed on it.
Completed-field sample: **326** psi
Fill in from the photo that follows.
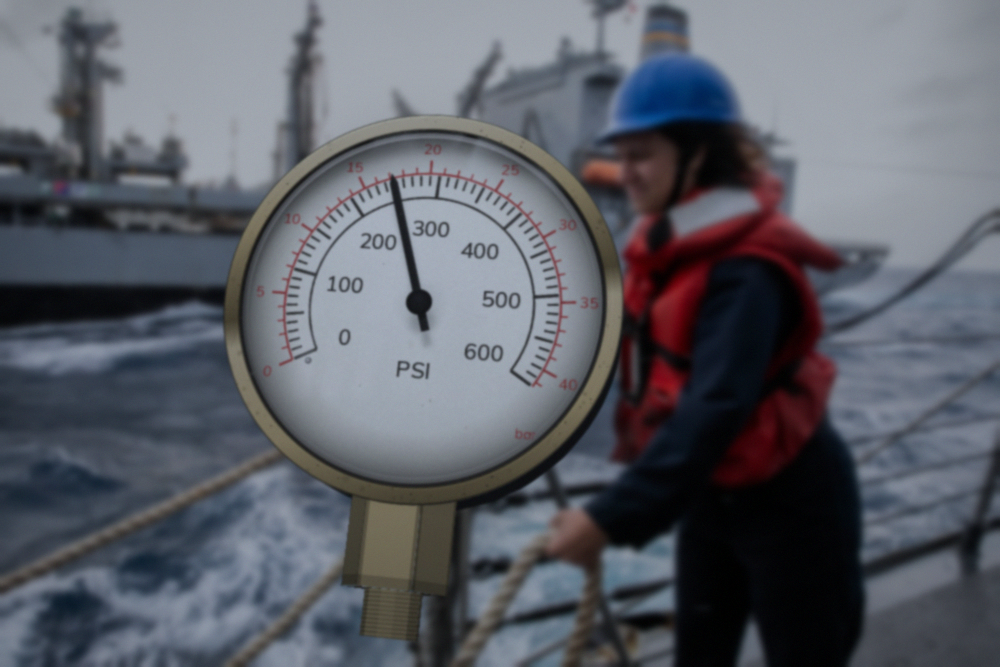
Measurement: **250** psi
